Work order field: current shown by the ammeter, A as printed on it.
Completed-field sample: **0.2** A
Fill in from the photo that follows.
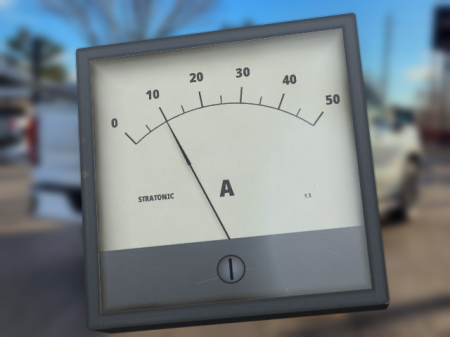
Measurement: **10** A
